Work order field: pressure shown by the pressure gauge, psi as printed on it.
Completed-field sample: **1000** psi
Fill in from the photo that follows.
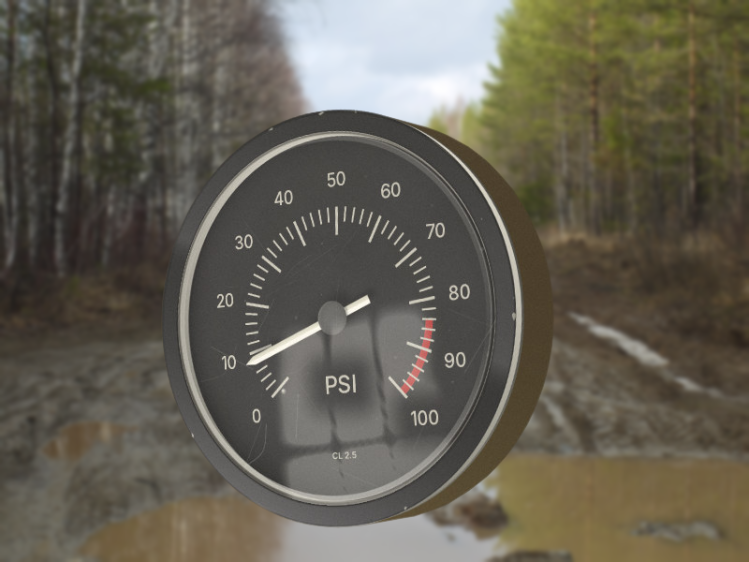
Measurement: **8** psi
